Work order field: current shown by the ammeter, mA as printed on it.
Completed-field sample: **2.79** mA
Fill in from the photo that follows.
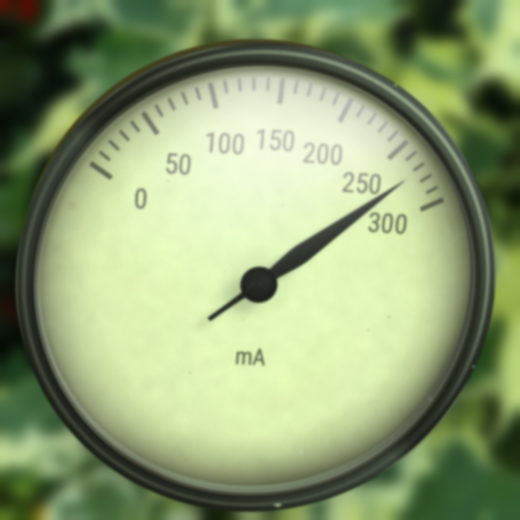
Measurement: **270** mA
